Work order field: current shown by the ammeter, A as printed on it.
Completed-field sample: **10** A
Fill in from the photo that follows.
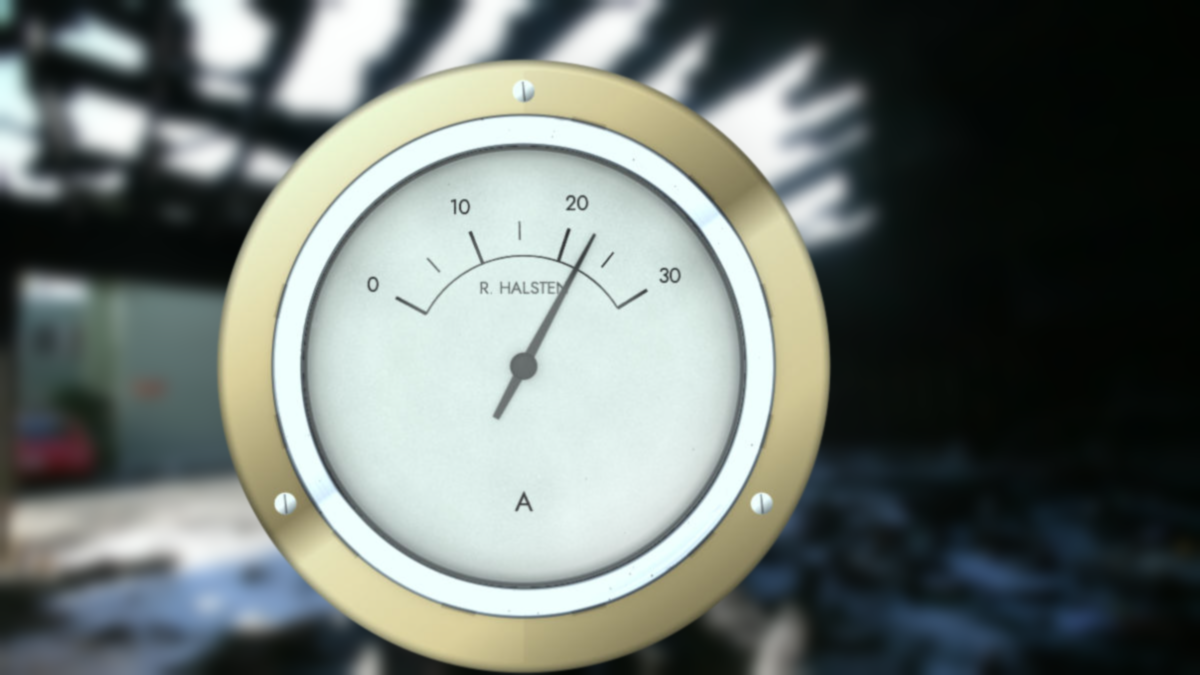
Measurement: **22.5** A
